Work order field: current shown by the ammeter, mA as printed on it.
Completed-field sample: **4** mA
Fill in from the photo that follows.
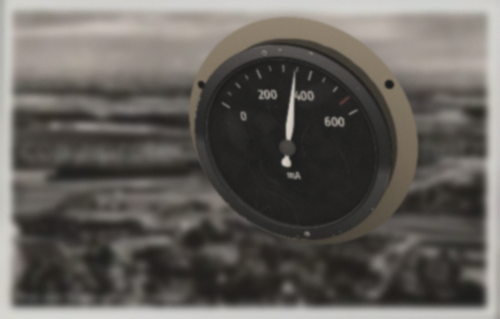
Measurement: **350** mA
